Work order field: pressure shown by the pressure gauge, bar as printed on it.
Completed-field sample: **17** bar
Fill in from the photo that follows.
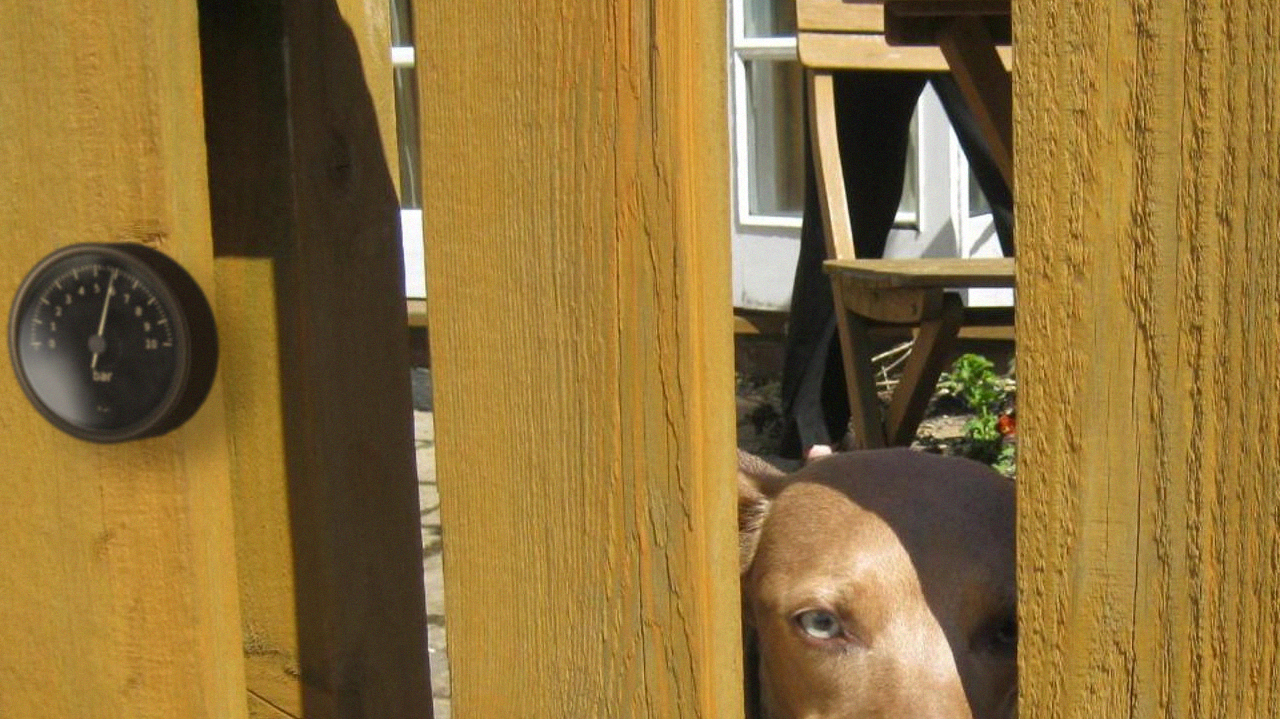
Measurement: **6** bar
